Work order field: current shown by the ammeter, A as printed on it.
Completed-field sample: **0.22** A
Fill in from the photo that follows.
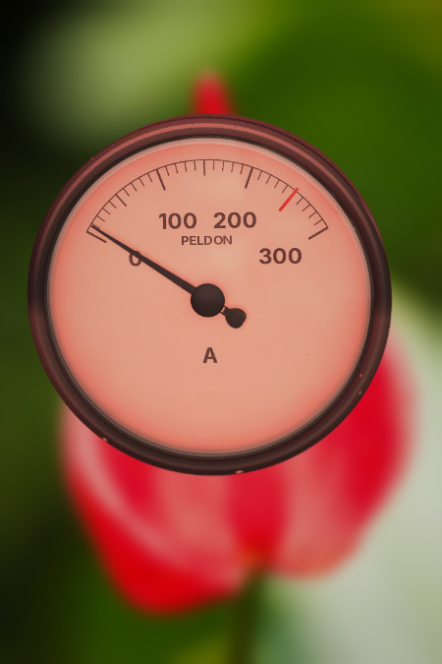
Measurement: **10** A
